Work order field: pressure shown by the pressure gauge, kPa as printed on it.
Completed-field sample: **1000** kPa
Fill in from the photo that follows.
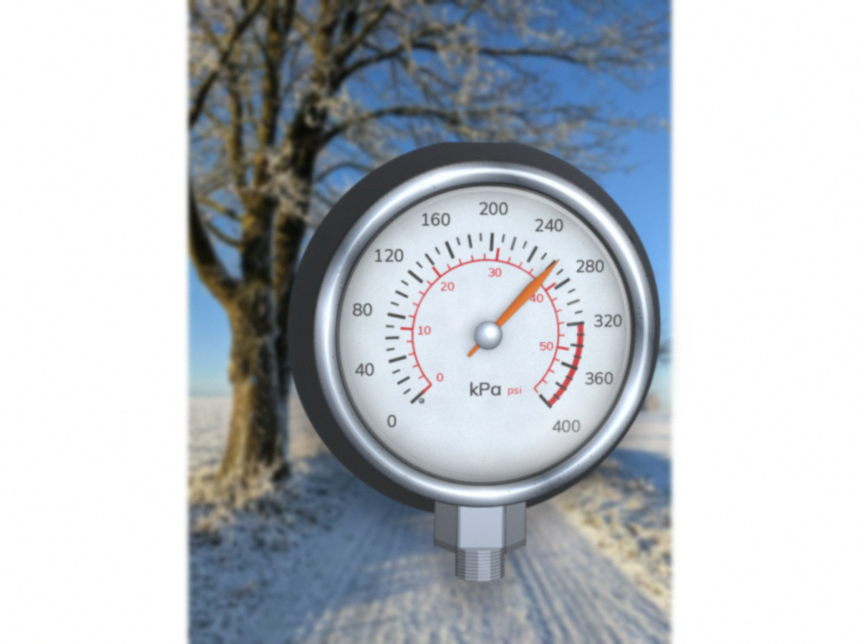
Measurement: **260** kPa
